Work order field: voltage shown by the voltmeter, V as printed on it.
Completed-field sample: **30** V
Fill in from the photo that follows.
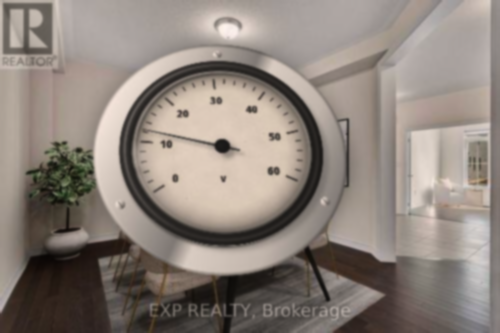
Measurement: **12** V
